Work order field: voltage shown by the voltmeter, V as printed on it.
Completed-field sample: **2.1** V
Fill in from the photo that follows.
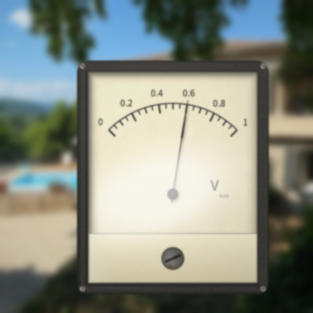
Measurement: **0.6** V
